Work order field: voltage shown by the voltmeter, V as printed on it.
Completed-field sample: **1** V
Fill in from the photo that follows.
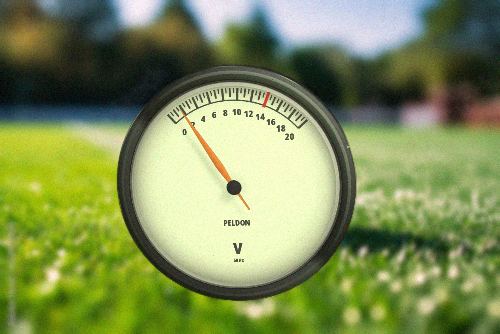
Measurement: **2** V
